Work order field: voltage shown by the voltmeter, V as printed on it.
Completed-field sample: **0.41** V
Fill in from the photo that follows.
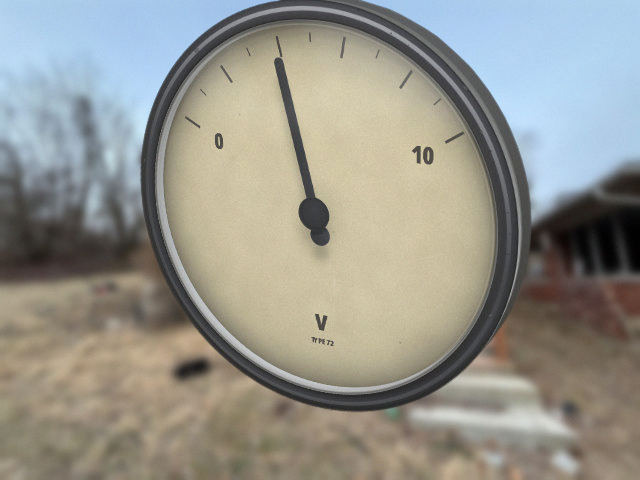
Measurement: **4** V
